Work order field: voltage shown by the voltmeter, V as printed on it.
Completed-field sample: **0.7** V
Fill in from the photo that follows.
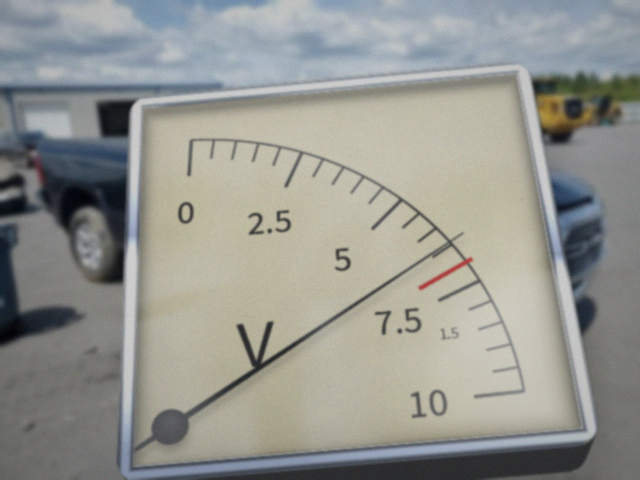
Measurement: **6.5** V
